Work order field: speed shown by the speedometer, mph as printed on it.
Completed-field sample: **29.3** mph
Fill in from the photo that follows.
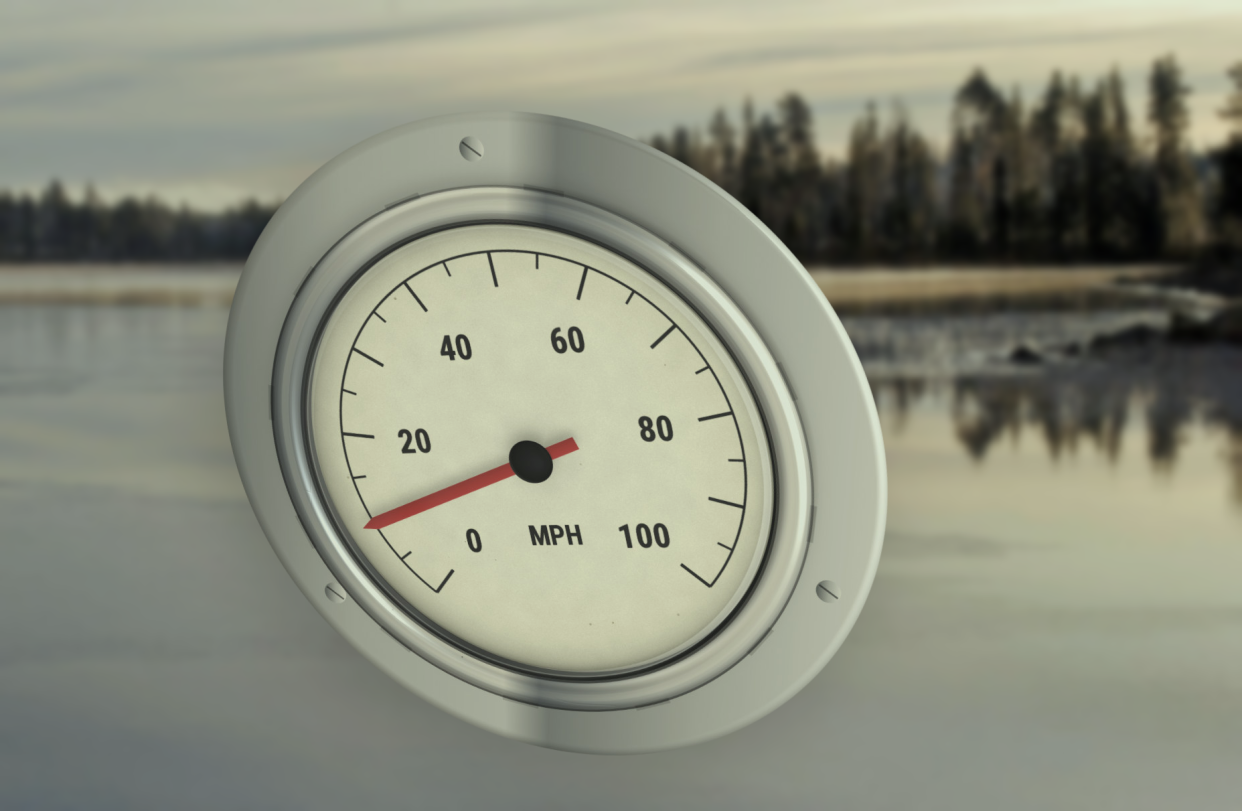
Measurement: **10** mph
